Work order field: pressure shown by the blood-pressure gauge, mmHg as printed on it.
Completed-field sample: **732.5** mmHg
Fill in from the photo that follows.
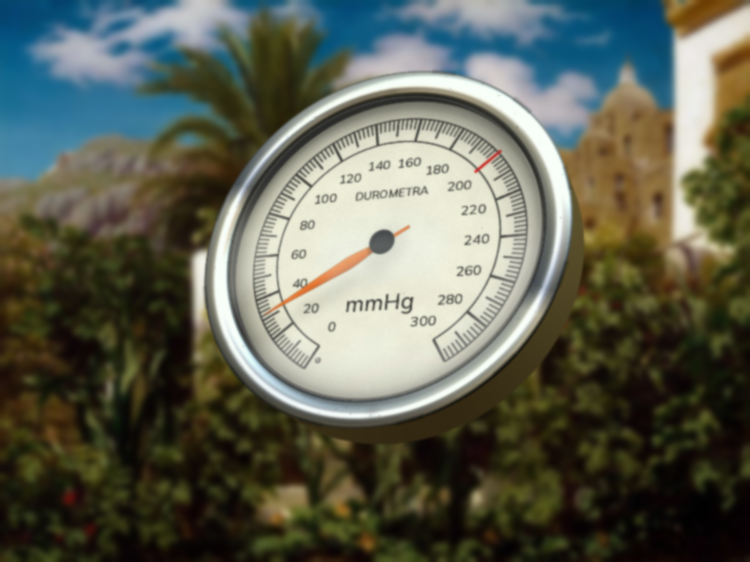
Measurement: **30** mmHg
